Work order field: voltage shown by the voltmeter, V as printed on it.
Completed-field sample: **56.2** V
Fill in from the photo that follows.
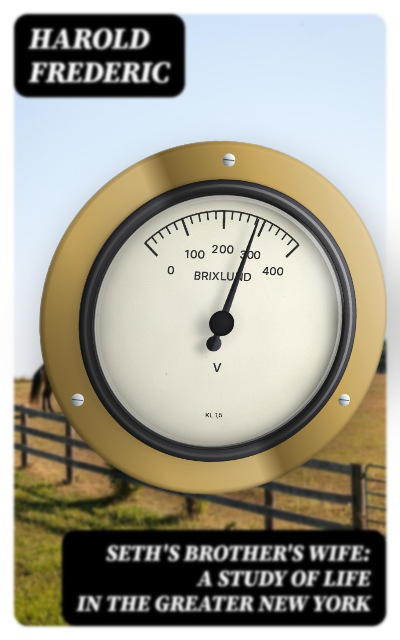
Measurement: **280** V
